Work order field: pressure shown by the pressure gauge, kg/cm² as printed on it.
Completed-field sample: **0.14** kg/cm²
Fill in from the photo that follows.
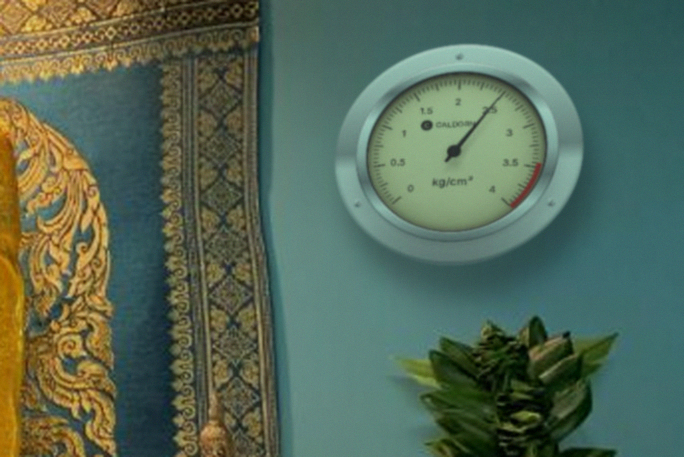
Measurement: **2.5** kg/cm²
